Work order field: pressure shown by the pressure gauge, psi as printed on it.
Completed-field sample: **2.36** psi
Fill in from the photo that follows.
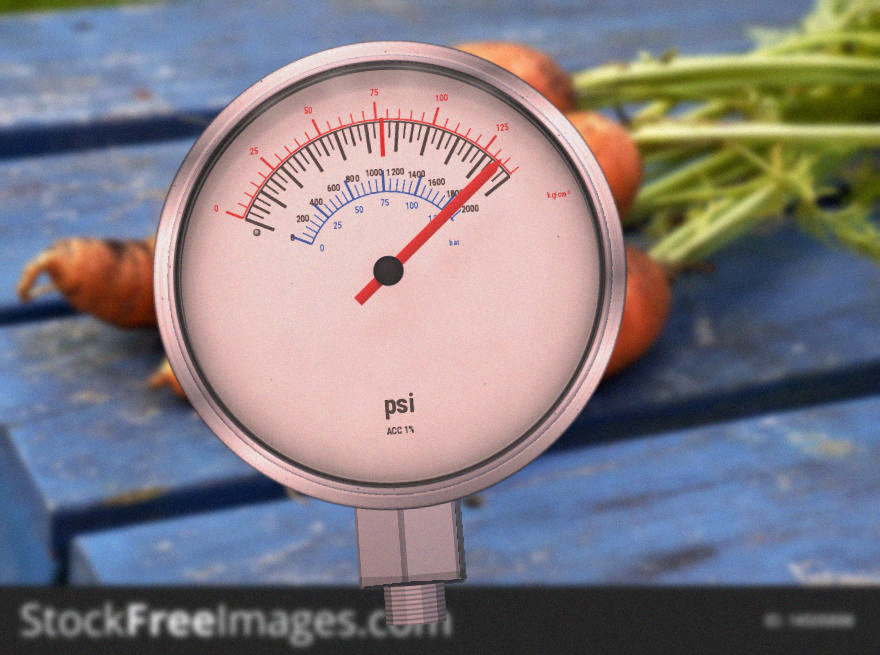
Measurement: **1900** psi
